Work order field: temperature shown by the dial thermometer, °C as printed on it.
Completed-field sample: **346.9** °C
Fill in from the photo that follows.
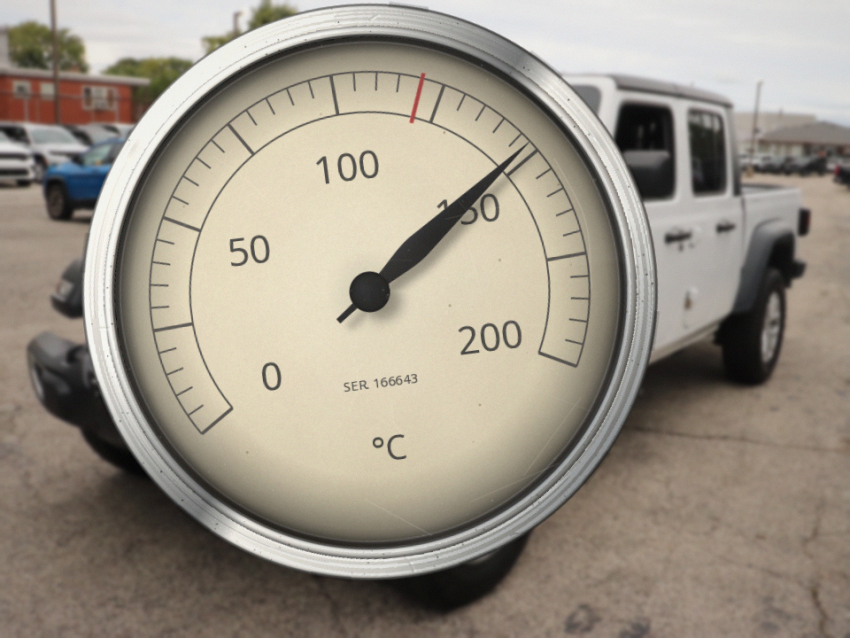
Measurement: **147.5** °C
